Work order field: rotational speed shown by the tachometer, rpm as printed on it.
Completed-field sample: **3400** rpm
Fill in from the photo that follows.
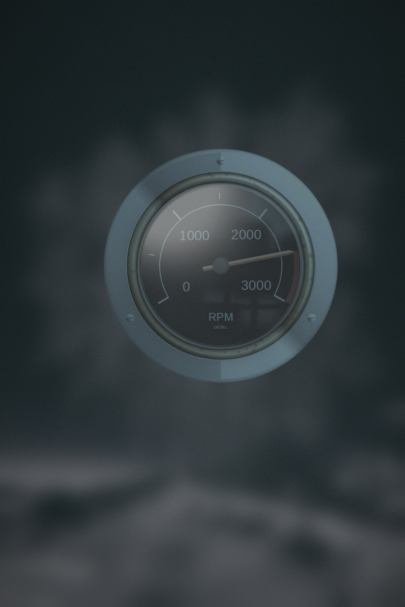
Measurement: **2500** rpm
